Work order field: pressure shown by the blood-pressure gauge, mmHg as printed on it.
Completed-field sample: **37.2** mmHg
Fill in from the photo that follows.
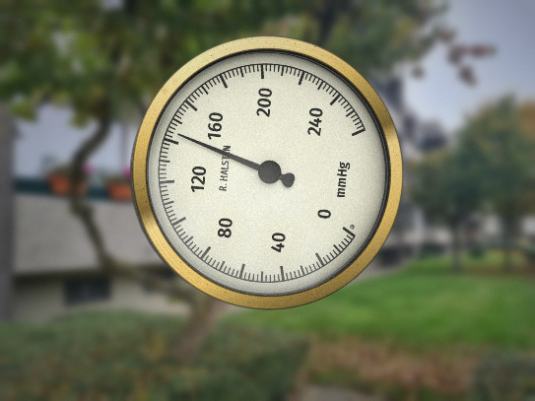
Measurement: **144** mmHg
